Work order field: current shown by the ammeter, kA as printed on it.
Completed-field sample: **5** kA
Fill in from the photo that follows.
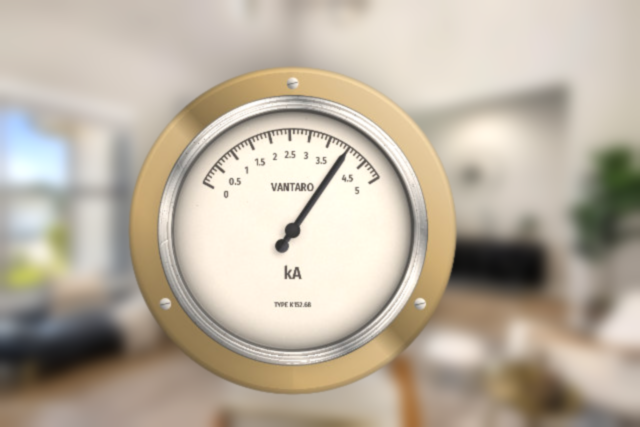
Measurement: **4** kA
